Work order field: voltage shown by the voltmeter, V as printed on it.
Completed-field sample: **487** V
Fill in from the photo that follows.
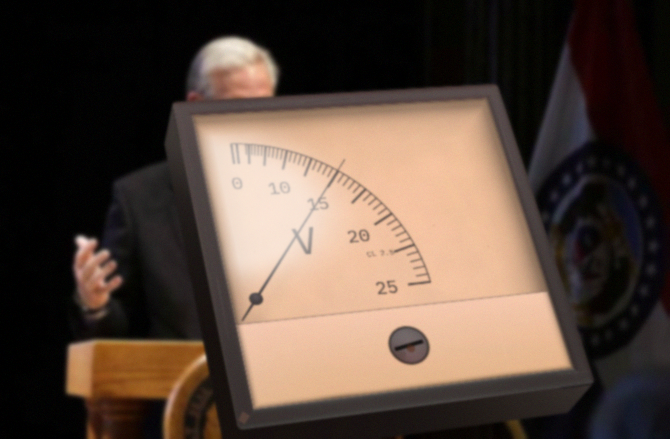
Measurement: **15** V
